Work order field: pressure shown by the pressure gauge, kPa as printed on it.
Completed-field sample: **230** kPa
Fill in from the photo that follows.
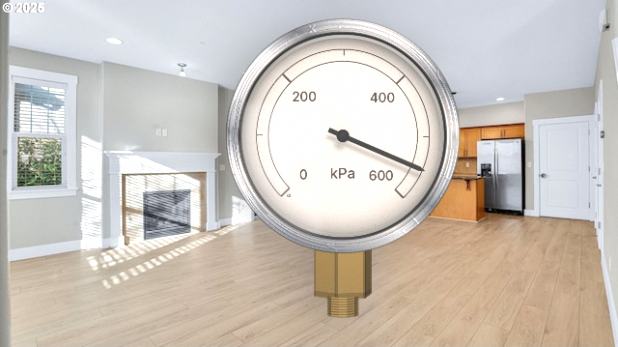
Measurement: **550** kPa
